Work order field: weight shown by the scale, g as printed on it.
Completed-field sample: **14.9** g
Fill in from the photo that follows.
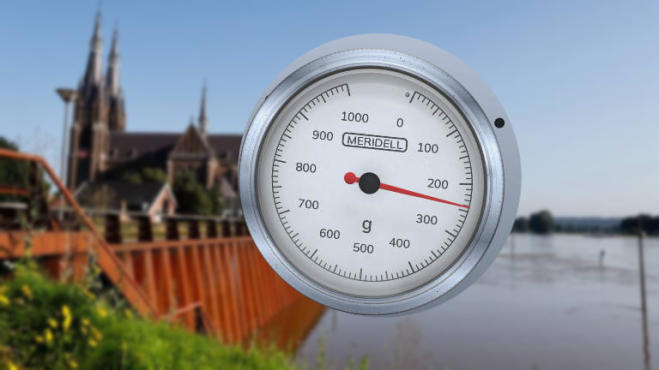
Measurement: **240** g
